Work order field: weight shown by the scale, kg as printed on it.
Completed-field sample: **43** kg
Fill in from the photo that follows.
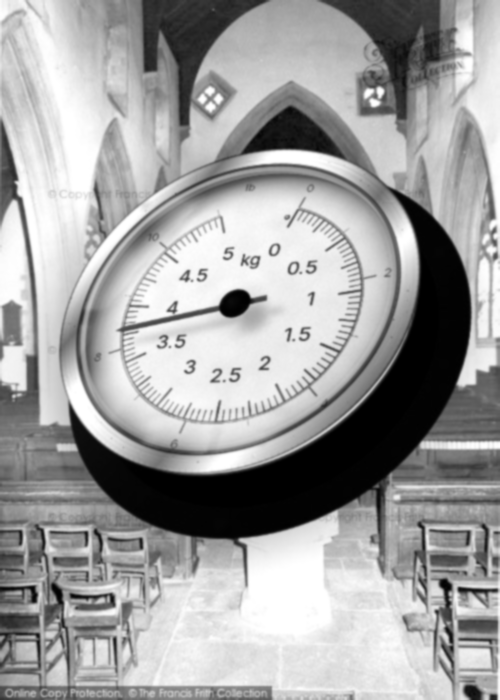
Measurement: **3.75** kg
